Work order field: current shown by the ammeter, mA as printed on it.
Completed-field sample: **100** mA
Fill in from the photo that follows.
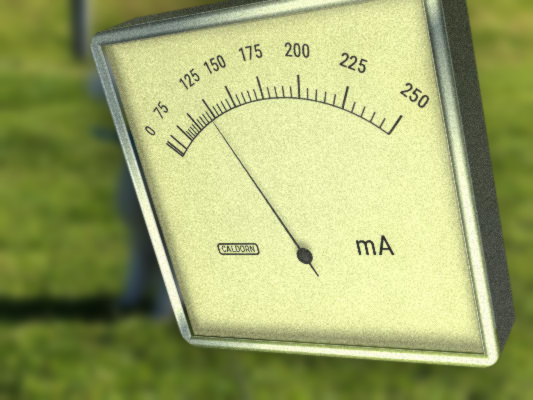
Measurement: **125** mA
